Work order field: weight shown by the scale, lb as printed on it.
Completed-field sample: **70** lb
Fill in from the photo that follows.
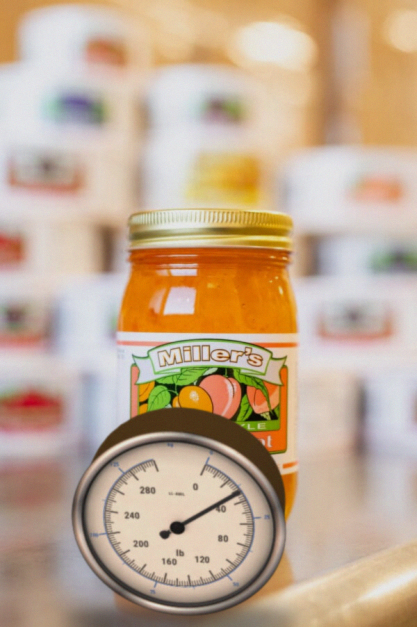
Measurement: **30** lb
